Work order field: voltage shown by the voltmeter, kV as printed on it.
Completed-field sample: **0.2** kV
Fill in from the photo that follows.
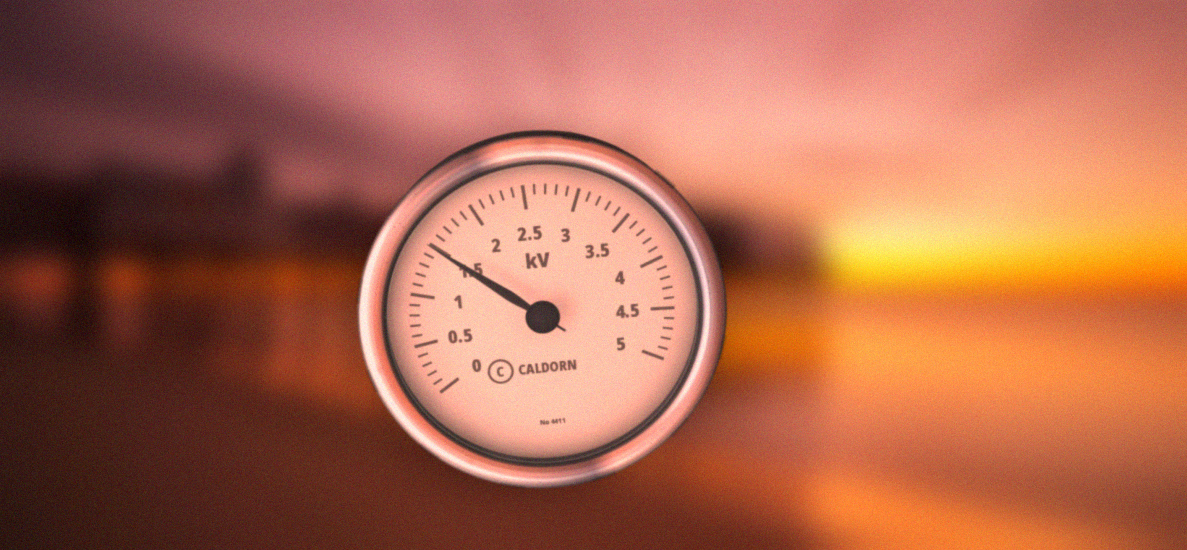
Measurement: **1.5** kV
